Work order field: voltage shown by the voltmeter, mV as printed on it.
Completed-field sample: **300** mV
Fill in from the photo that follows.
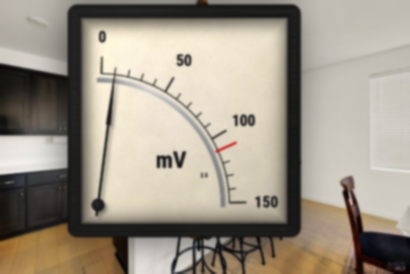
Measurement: **10** mV
